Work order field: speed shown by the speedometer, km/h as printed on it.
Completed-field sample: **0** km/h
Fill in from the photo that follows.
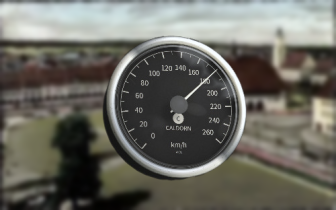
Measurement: **180** km/h
